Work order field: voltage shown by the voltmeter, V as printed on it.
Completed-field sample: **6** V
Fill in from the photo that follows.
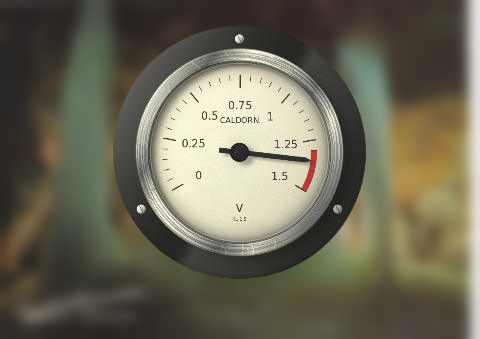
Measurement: **1.35** V
